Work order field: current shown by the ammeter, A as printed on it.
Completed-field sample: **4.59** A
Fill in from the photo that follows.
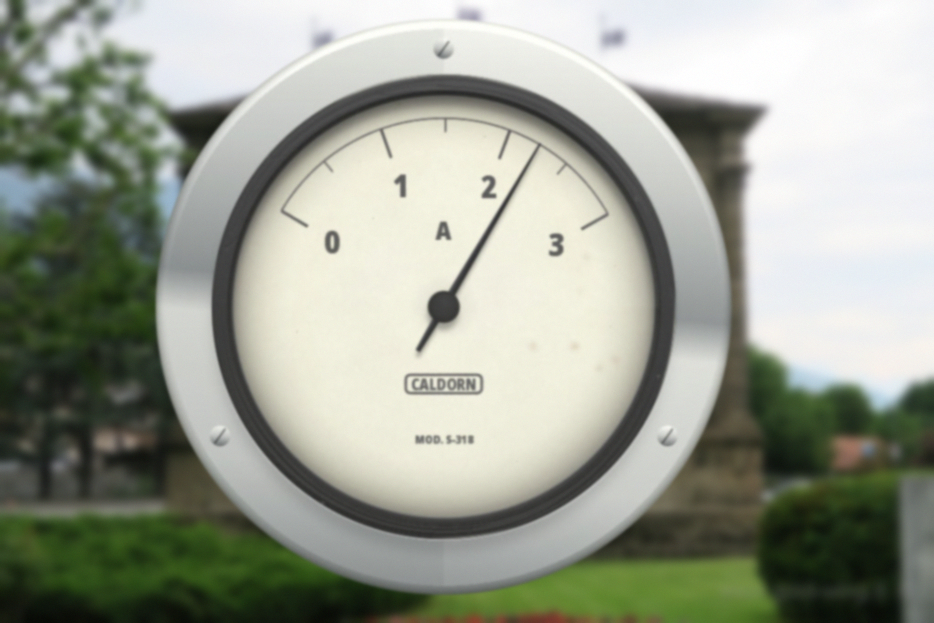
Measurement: **2.25** A
